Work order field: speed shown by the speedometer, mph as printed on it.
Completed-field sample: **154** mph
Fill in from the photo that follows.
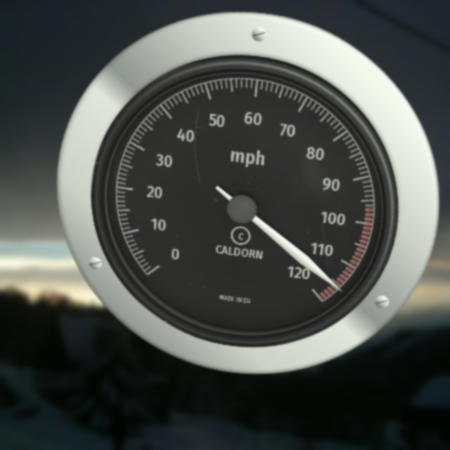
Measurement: **115** mph
